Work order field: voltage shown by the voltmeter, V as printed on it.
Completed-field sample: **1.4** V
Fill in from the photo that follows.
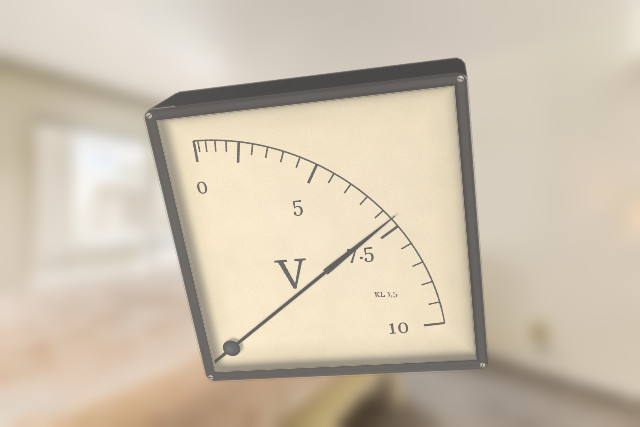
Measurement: **7.25** V
